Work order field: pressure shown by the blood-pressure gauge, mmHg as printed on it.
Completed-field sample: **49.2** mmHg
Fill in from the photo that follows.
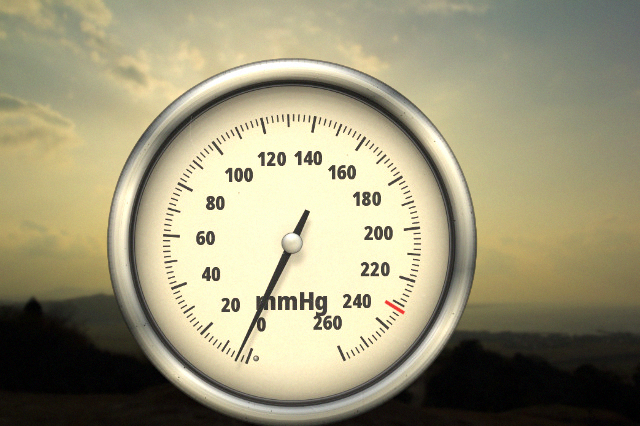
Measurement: **4** mmHg
